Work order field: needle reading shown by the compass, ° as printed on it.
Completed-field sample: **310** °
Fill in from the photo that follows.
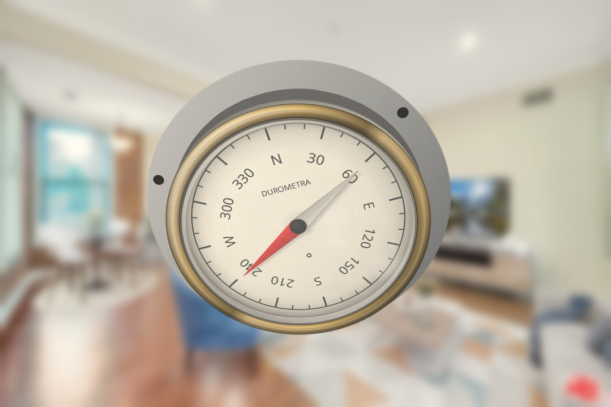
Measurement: **240** °
